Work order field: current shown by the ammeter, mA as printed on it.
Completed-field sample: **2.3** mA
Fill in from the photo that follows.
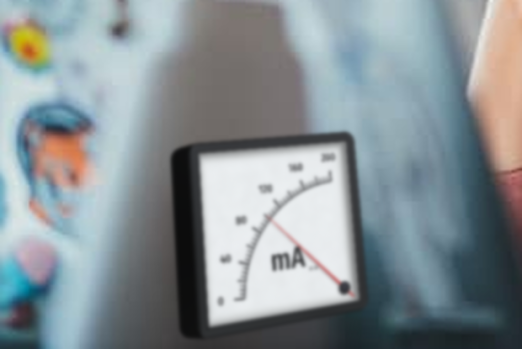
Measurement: **100** mA
